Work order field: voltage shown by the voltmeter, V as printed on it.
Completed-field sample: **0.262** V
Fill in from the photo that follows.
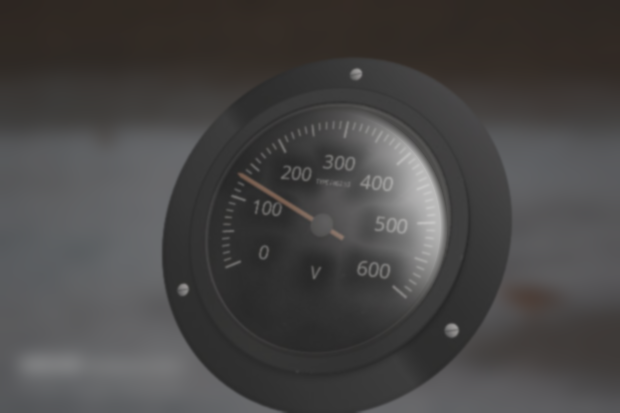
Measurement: **130** V
